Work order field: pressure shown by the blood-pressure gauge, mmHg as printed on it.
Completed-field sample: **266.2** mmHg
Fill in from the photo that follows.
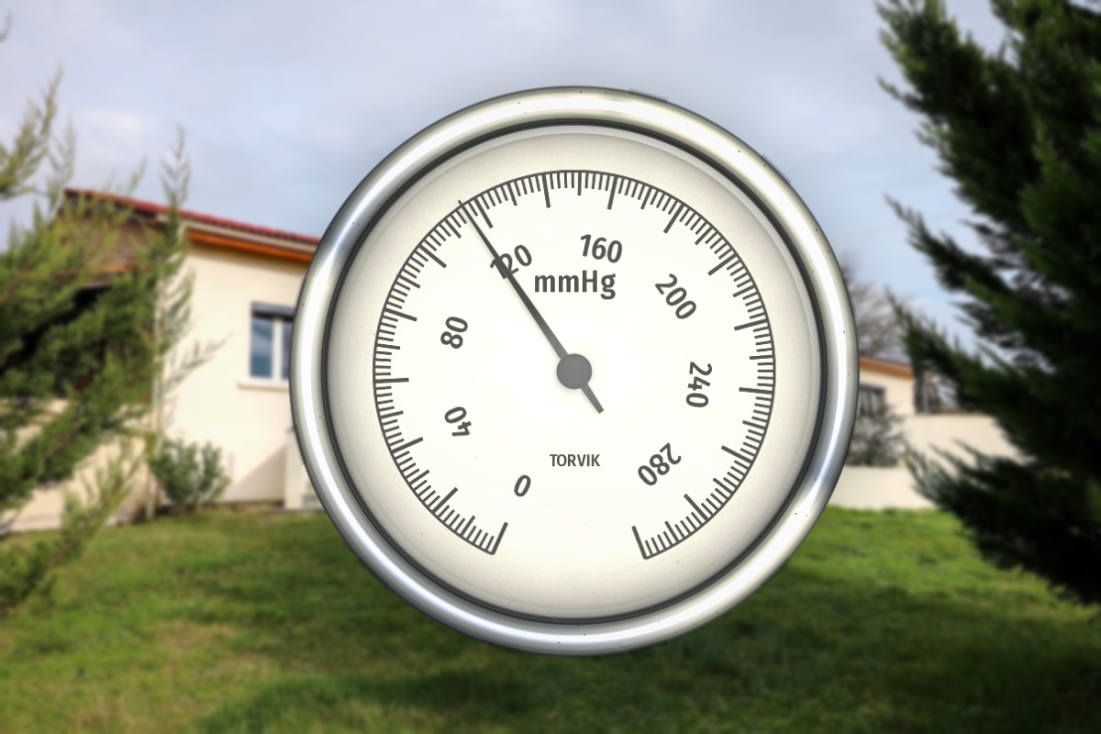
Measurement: **116** mmHg
